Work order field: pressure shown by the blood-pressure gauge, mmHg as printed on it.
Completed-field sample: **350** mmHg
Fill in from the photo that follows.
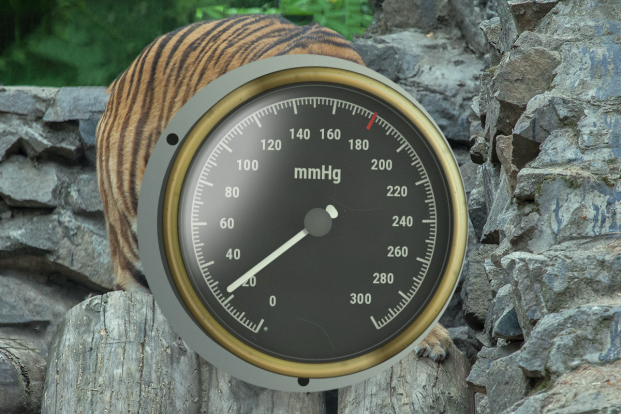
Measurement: **24** mmHg
